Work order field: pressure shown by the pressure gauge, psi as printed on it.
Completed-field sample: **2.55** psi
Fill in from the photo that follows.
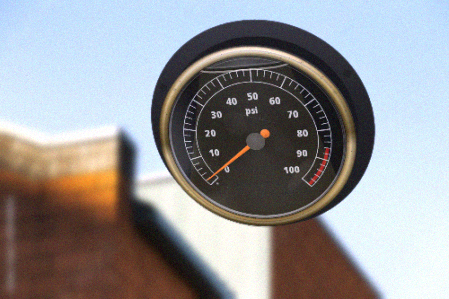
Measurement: **2** psi
